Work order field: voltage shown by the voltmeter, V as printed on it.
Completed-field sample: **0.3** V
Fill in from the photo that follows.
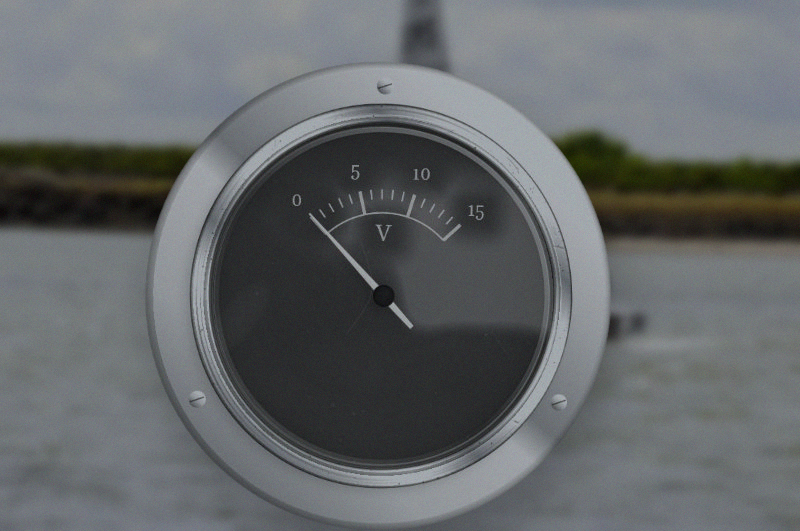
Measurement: **0** V
